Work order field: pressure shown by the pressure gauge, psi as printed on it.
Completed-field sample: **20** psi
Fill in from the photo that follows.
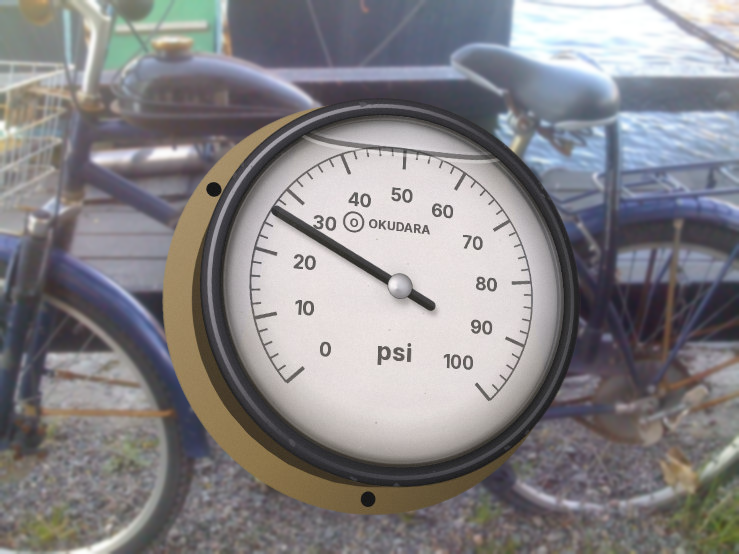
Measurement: **26** psi
